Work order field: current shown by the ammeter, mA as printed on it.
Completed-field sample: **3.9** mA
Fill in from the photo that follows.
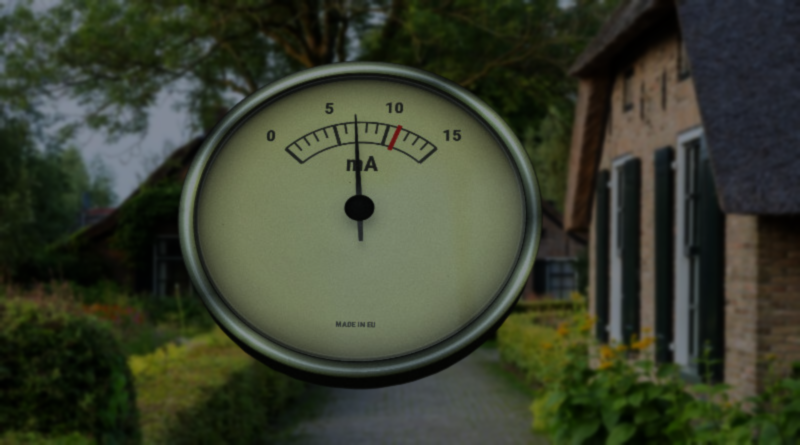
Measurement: **7** mA
